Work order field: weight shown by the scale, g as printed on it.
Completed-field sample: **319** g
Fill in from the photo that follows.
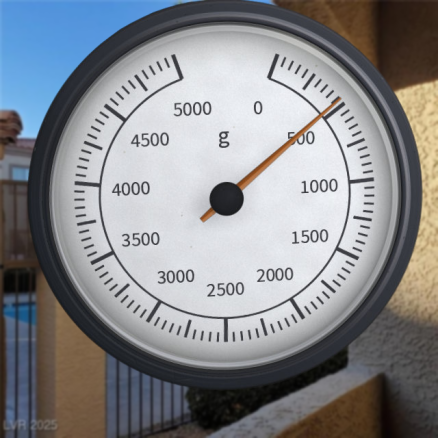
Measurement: **450** g
